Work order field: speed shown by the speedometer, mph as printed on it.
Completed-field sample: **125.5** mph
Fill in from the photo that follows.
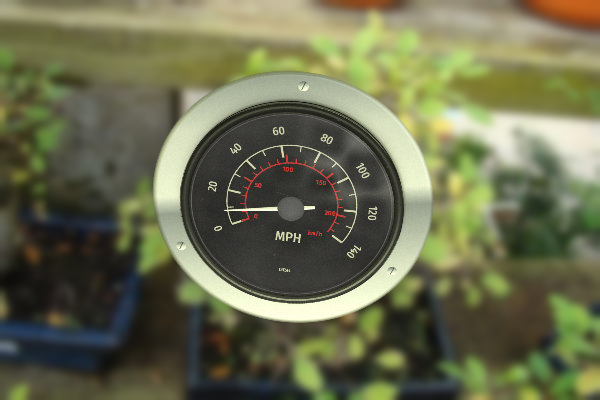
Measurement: **10** mph
